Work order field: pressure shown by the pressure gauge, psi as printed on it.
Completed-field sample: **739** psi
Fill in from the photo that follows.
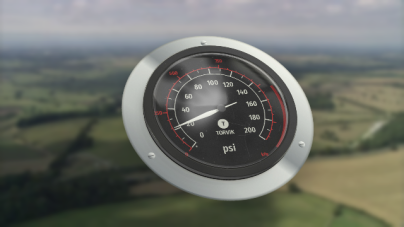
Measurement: **20** psi
